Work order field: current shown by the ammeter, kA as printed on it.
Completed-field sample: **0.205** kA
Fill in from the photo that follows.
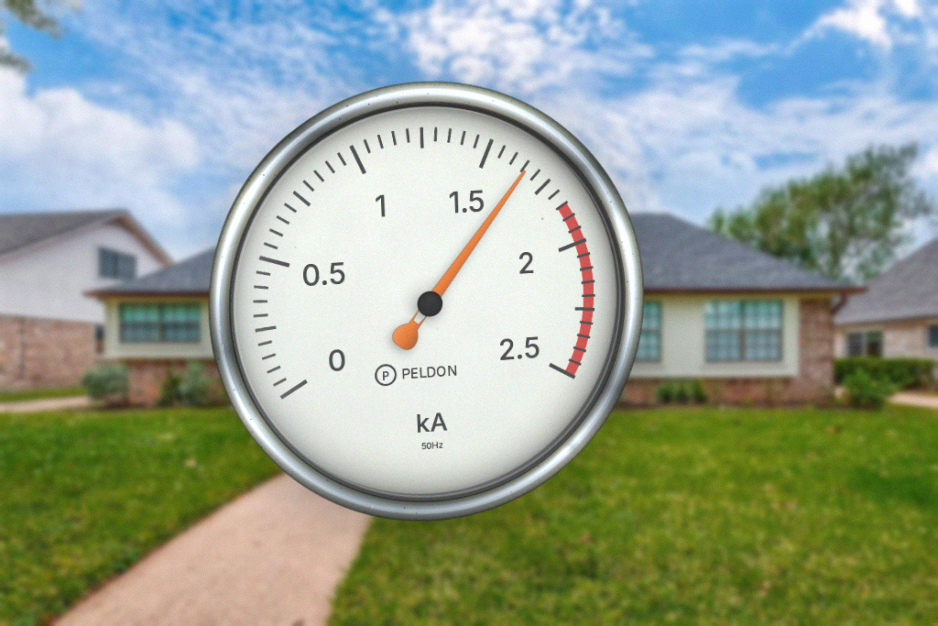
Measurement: **1.65** kA
